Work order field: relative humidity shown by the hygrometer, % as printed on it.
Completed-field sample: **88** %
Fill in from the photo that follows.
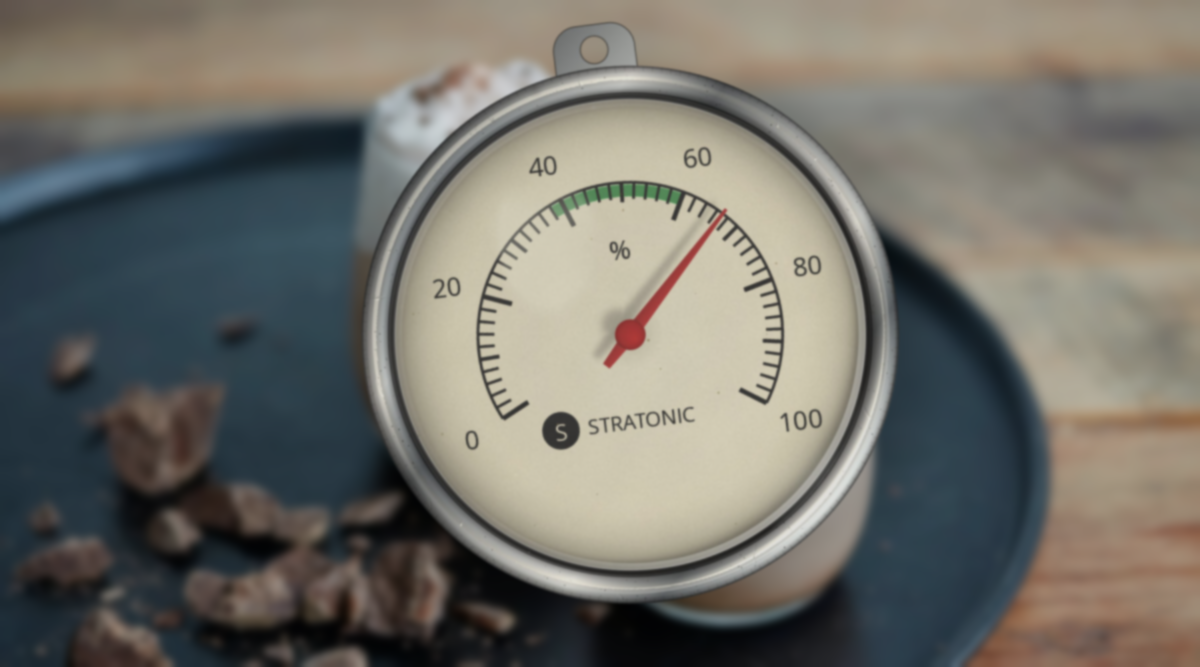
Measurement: **67** %
